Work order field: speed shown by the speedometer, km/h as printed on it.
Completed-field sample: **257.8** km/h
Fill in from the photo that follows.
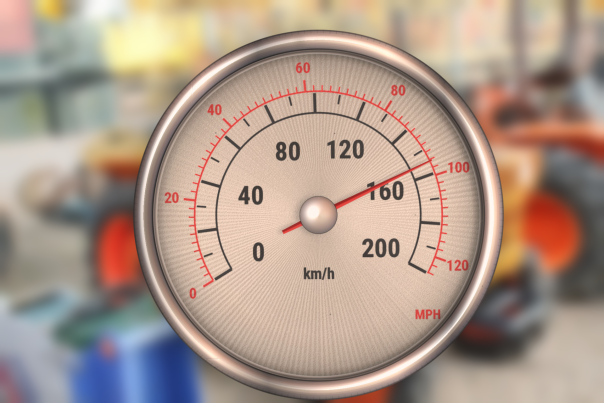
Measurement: **155** km/h
